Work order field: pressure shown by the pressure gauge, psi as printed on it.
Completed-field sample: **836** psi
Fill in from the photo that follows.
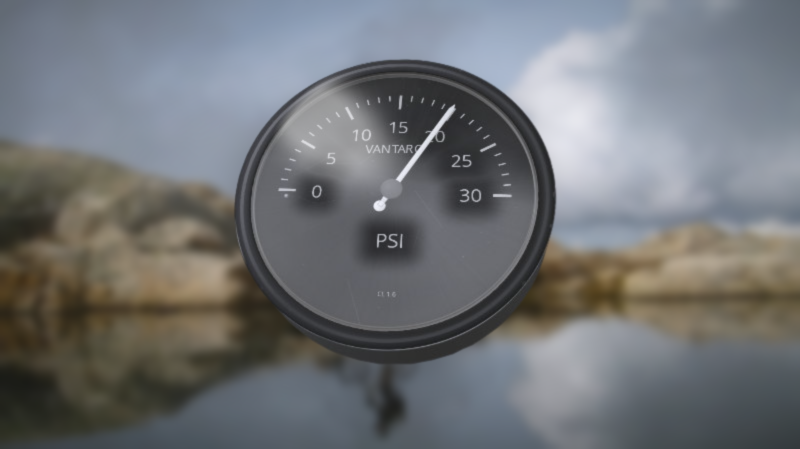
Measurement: **20** psi
